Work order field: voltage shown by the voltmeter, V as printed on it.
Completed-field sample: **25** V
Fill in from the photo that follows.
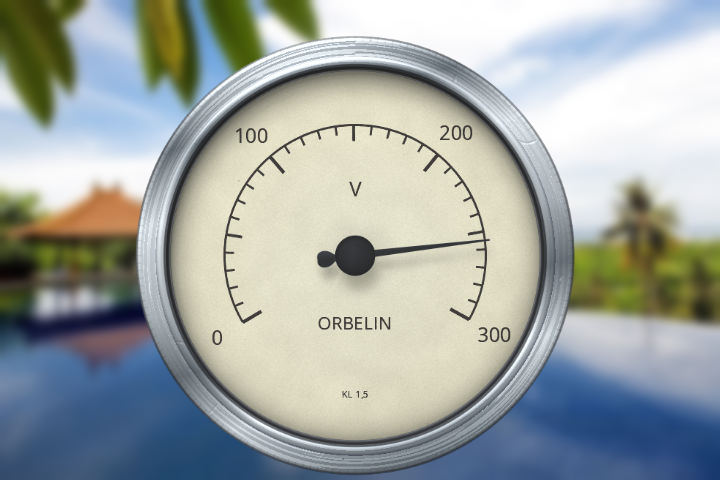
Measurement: **255** V
